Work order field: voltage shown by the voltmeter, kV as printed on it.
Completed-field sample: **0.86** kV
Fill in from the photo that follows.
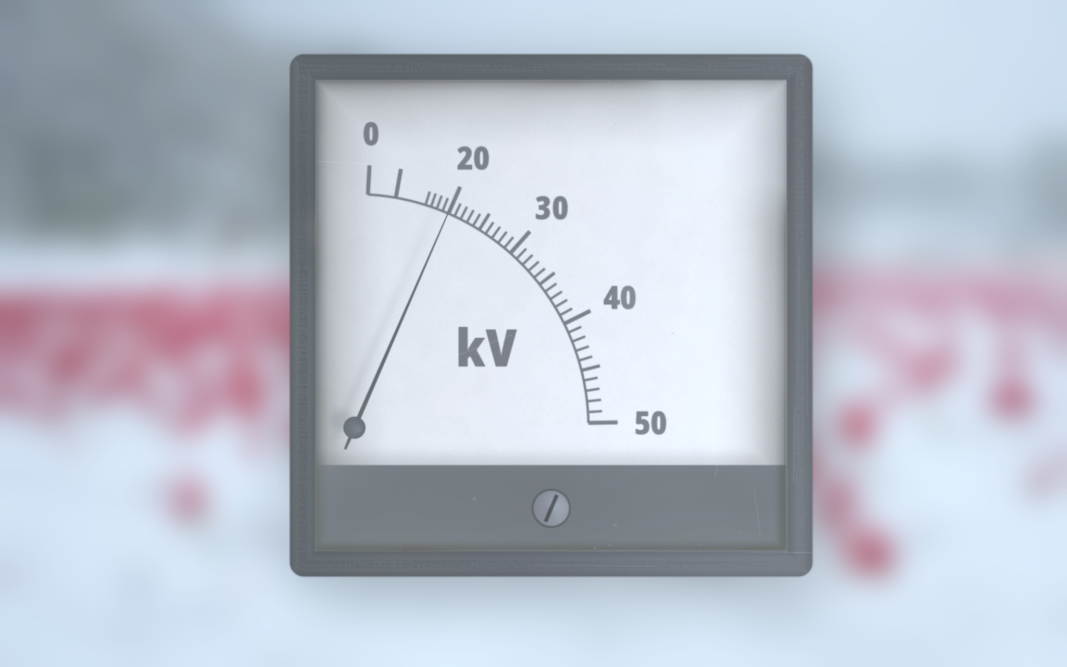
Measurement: **20** kV
